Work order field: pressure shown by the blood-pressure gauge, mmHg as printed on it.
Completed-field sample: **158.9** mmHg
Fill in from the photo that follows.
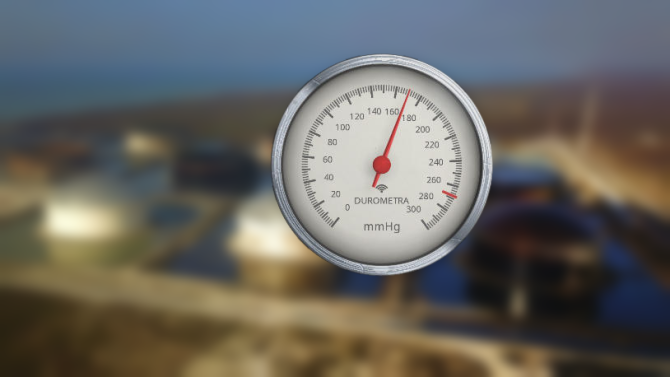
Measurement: **170** mmHg
